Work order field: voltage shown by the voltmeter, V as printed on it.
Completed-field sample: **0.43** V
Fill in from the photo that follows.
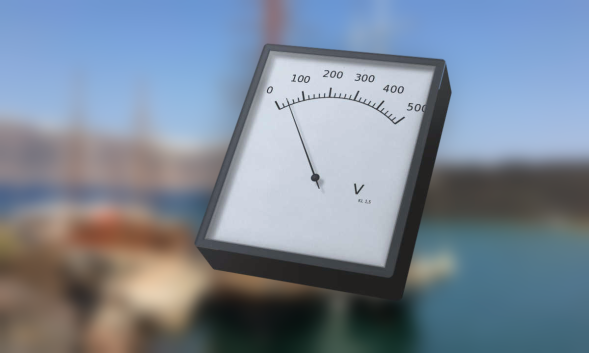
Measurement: **40** V
